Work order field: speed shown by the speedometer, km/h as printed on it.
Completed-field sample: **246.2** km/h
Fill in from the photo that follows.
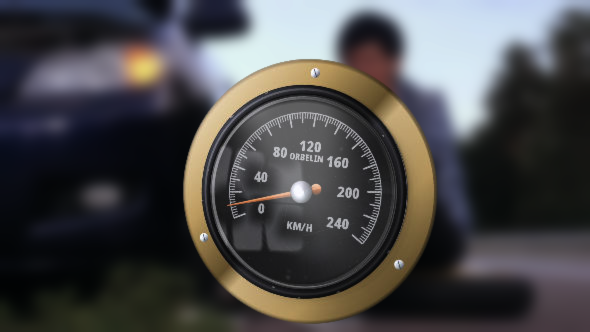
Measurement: **10** km/h
